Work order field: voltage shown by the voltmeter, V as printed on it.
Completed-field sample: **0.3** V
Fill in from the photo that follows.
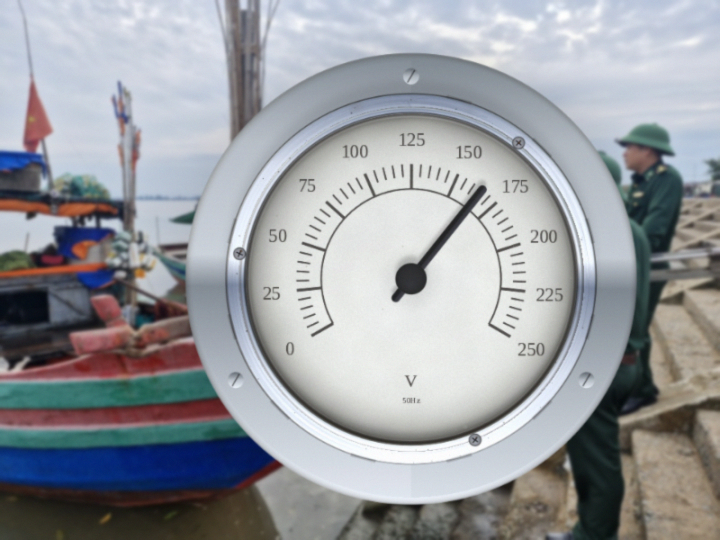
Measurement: **165** V
